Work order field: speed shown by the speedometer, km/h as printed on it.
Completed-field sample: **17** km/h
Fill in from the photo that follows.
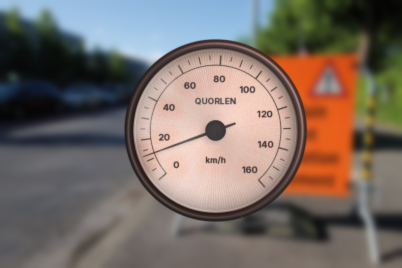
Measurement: **12.5** km/h
